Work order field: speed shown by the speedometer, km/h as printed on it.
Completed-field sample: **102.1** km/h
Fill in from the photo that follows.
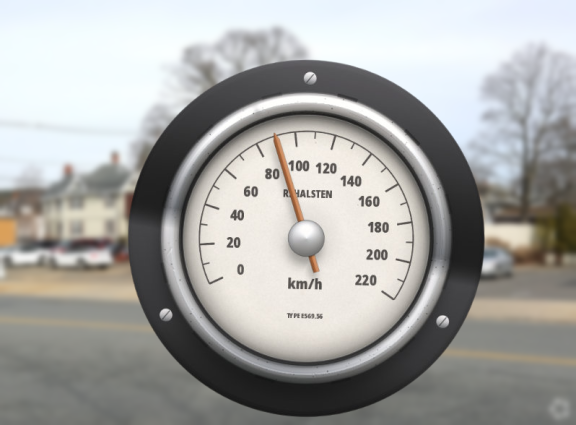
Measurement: **90** km/h
